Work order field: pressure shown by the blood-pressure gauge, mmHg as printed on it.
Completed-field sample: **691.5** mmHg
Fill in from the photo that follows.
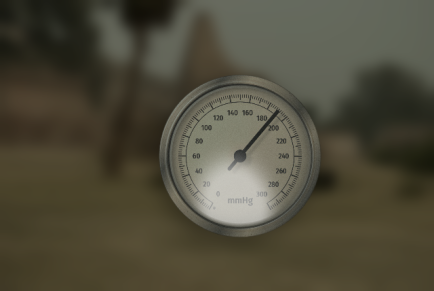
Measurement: **190** mmHg
